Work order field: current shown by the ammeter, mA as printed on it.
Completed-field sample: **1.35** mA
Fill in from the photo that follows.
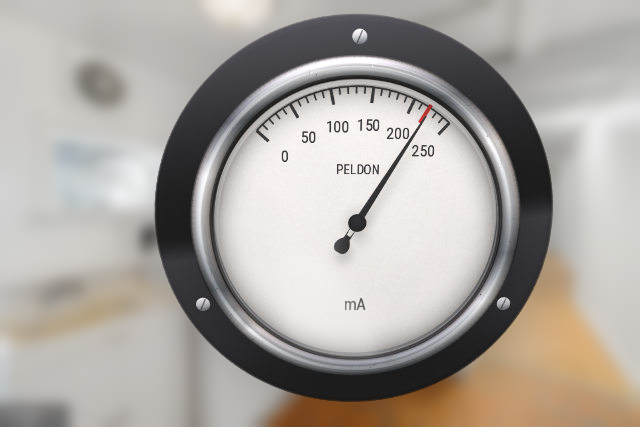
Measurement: **220** mA
